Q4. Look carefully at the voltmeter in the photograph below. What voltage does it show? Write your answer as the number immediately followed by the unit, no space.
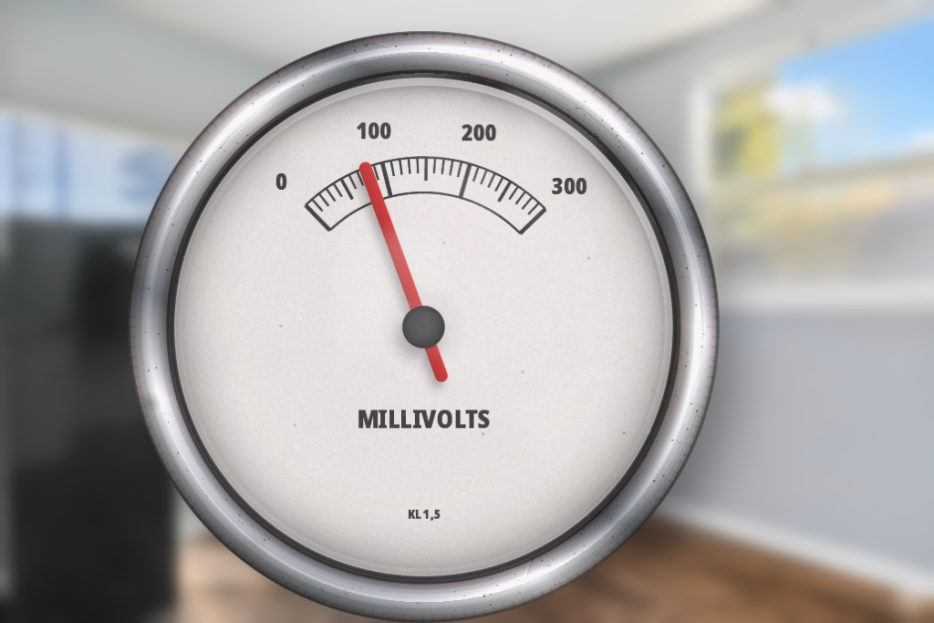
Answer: 80mV
